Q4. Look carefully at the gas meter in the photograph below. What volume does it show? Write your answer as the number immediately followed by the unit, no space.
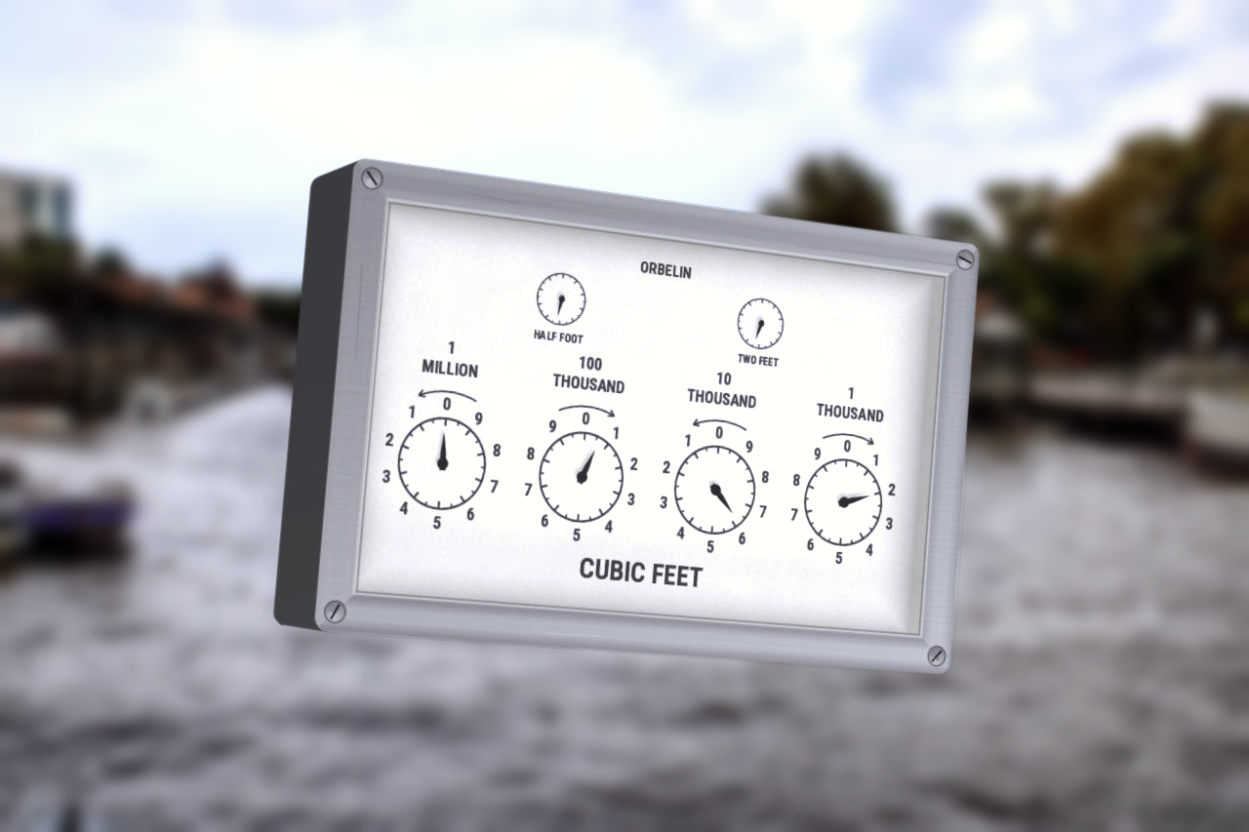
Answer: 6200ft³
